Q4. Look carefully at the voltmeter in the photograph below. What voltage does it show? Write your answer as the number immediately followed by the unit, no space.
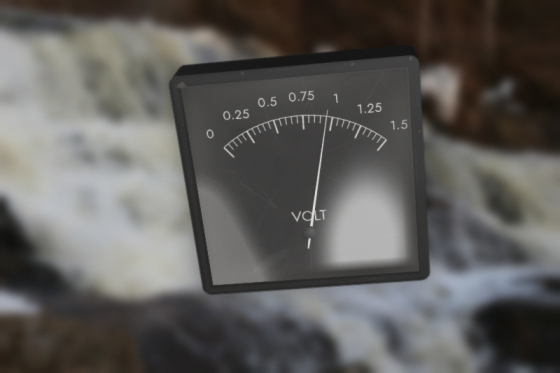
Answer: 0.95V
